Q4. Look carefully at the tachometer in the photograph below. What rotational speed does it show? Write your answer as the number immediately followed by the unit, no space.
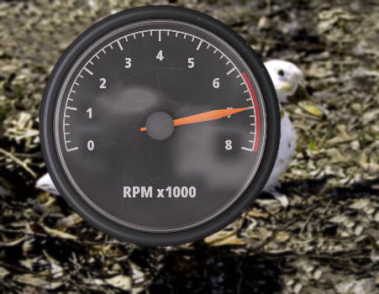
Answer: 7000rpm
